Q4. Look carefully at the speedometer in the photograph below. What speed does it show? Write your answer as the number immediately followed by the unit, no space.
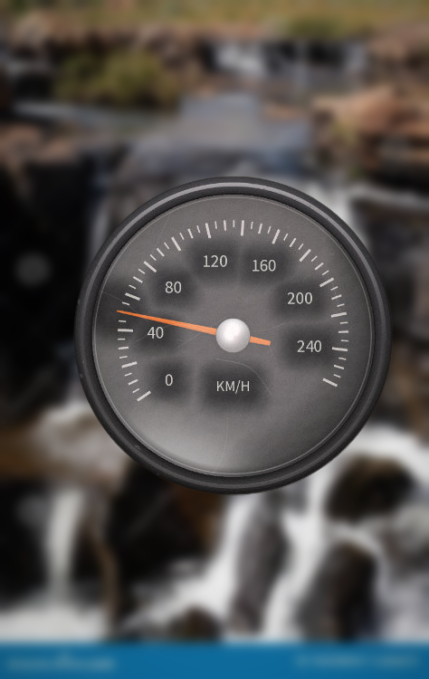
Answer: 50km/h
